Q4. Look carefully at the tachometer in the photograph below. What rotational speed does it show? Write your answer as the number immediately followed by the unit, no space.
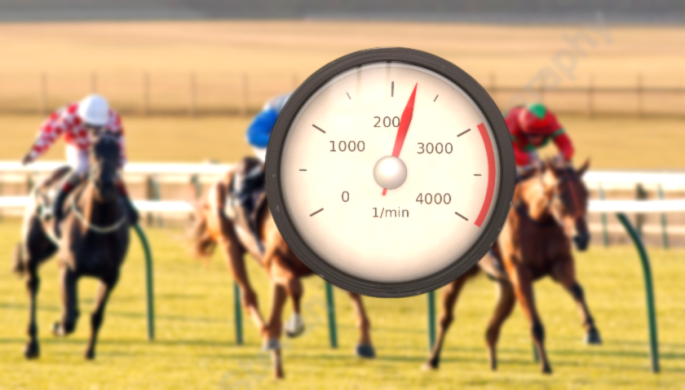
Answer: 2250rpm
